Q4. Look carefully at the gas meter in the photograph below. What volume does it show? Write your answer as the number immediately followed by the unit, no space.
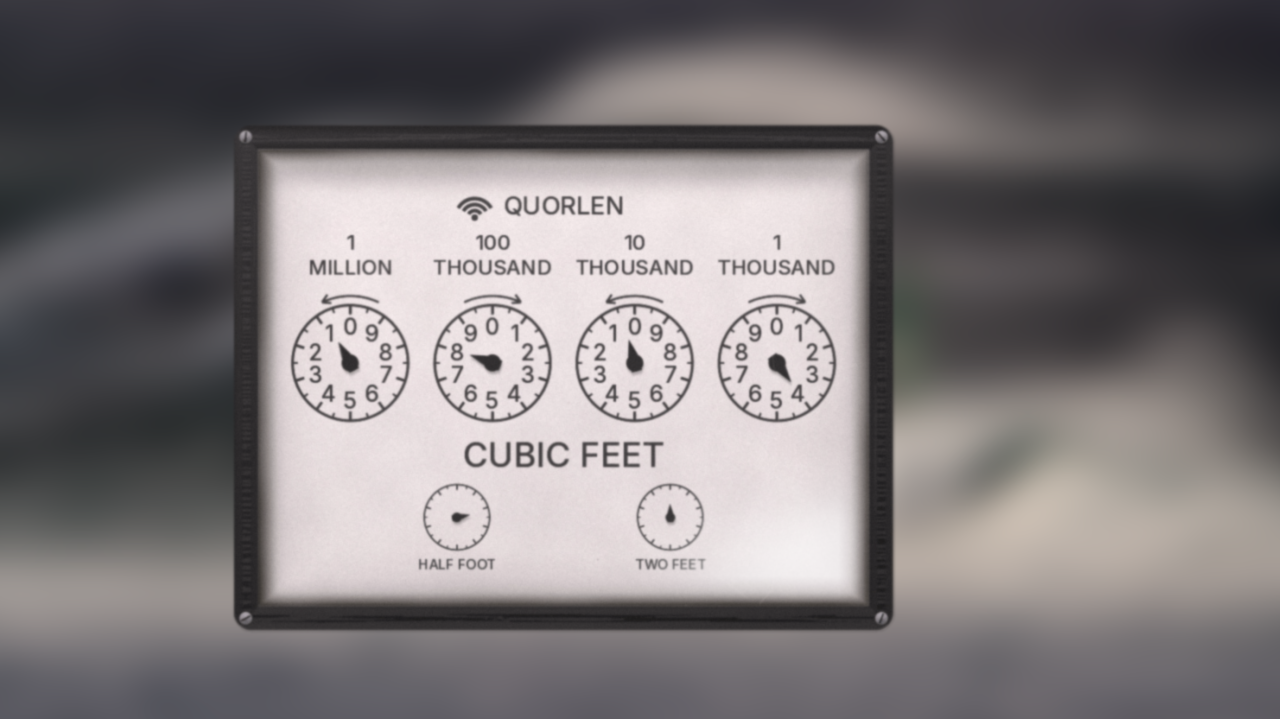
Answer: 80400ft³
